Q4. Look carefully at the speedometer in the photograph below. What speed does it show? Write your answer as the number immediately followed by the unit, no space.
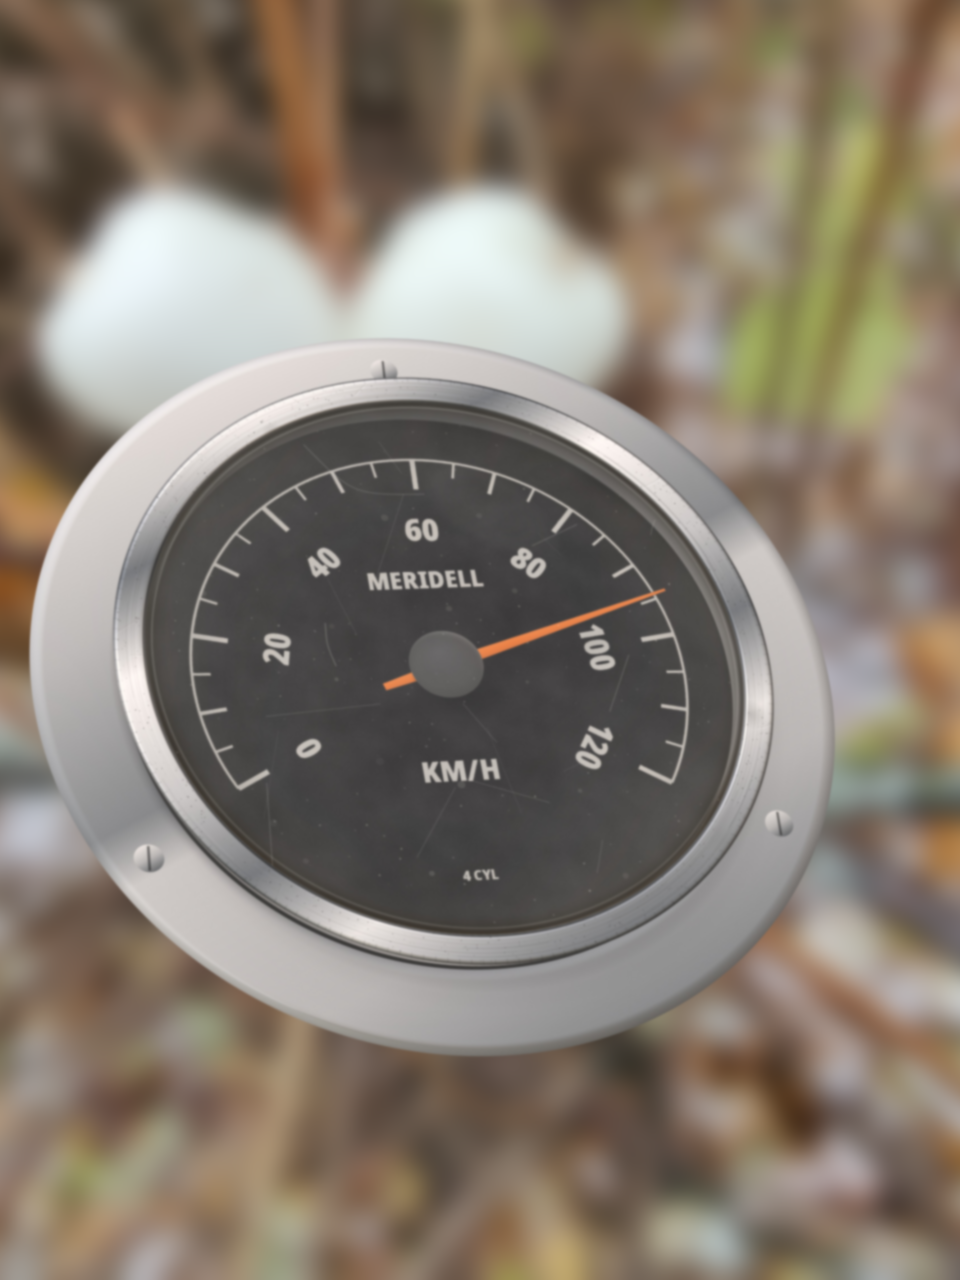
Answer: 95km/h
